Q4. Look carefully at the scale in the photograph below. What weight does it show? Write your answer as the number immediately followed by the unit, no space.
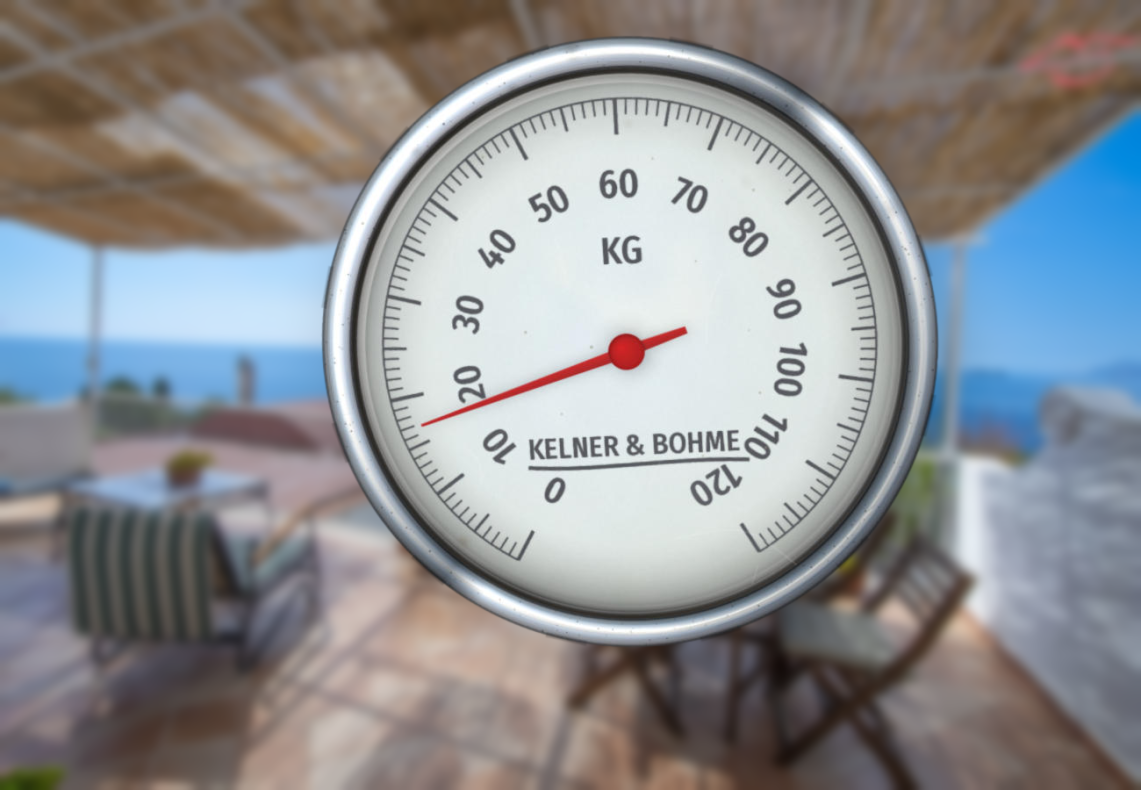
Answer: 17kg
